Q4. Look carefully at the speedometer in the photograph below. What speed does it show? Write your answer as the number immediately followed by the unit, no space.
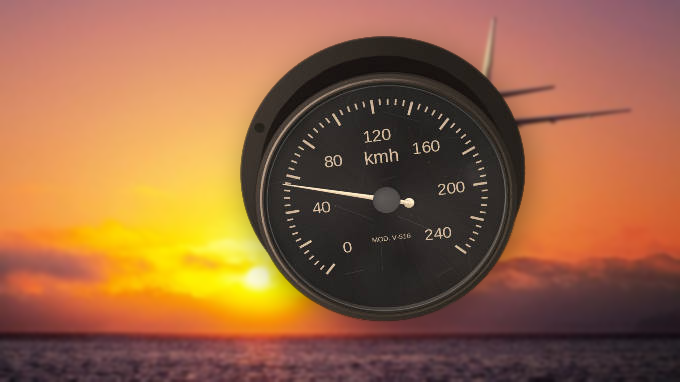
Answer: 56km/h
